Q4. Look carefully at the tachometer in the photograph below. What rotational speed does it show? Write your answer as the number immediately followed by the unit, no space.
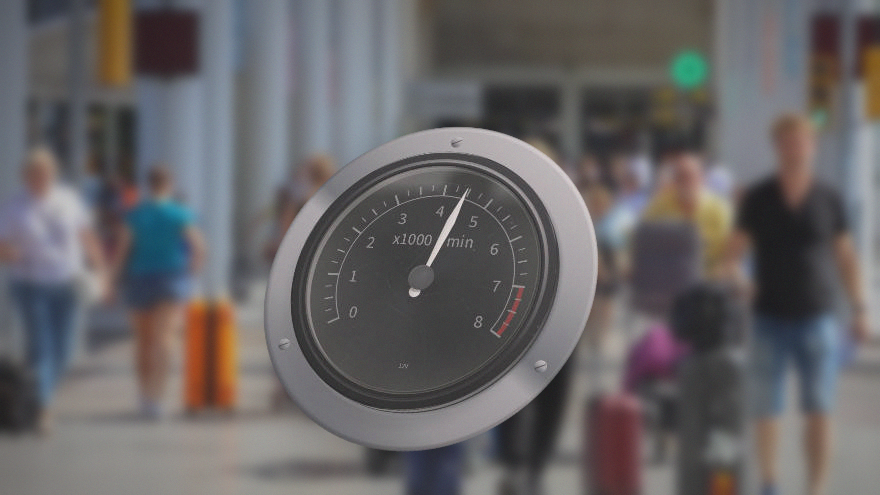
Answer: 4500rpm
